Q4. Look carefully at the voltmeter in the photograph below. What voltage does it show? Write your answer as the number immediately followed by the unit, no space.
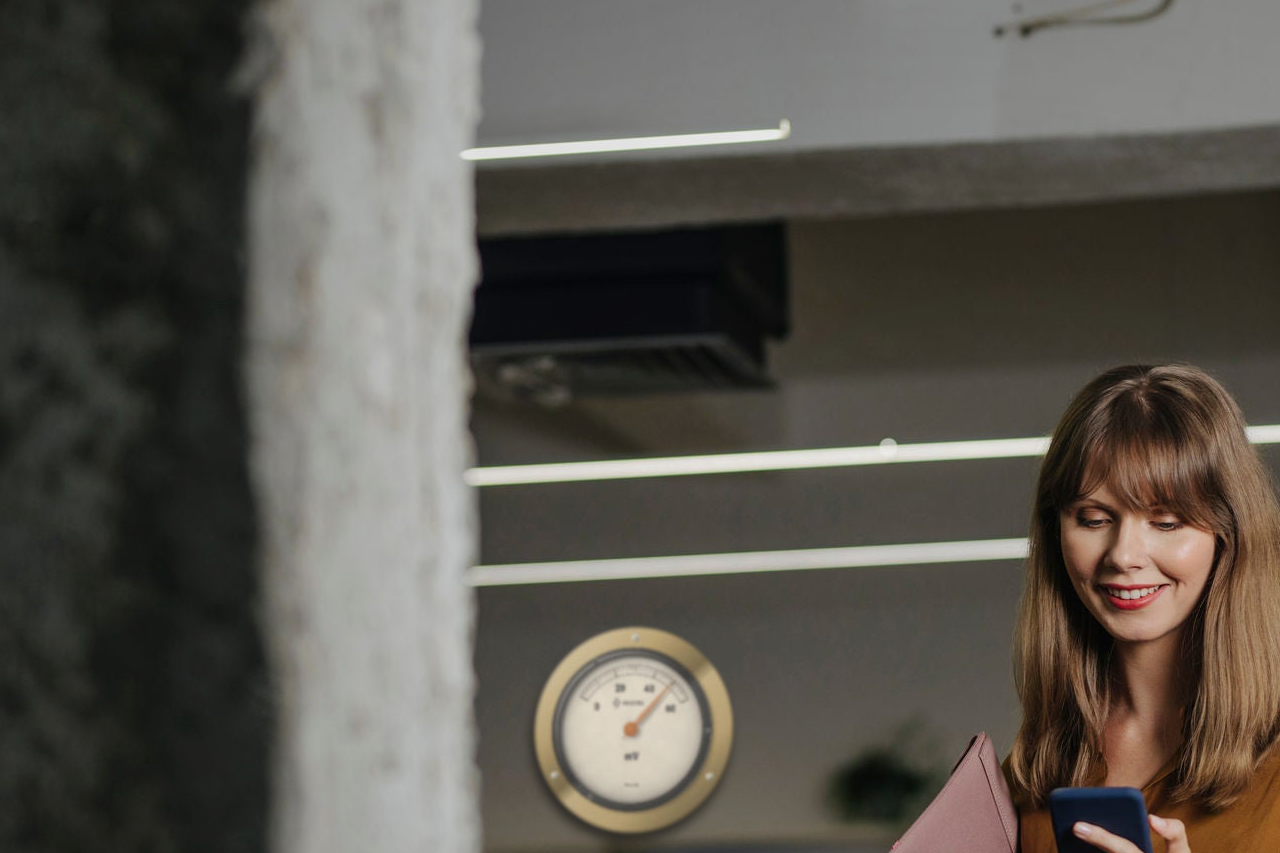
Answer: 50mV
